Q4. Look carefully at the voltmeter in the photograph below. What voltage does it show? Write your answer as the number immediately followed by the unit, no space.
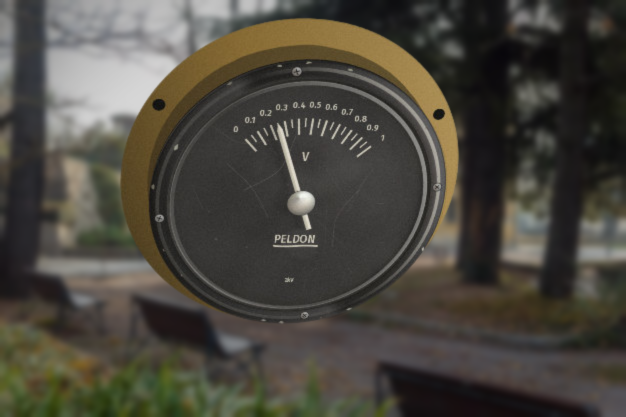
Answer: 0.25V
